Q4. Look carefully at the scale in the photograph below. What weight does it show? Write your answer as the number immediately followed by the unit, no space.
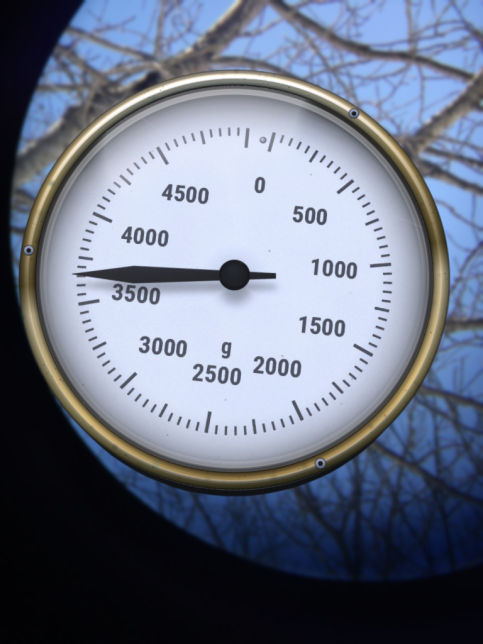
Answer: 3650g
